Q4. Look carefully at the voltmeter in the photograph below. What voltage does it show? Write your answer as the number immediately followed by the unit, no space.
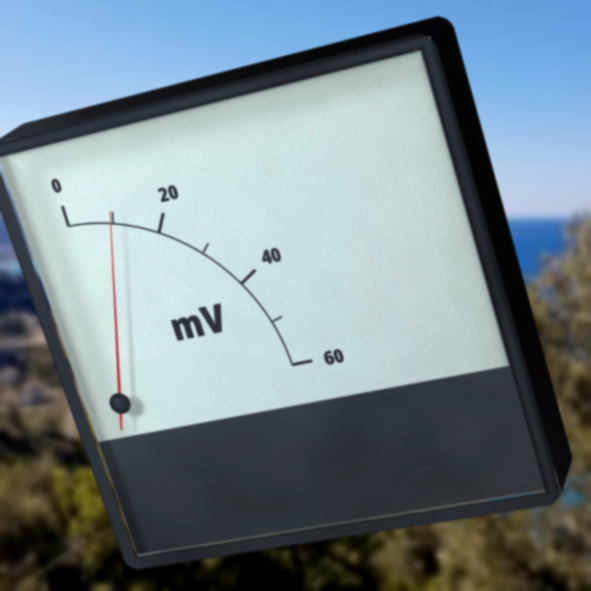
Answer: 10mV
